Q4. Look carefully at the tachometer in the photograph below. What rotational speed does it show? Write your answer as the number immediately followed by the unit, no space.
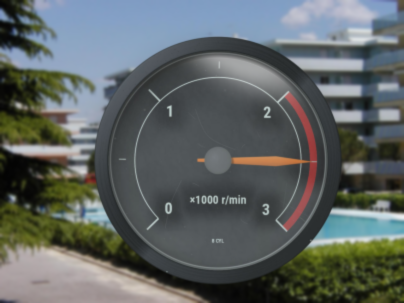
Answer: 2500rpm
